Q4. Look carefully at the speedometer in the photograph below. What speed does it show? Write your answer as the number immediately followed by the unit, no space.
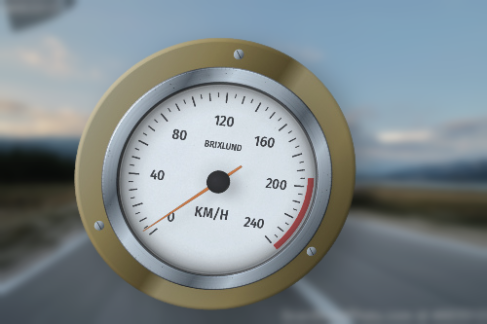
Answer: 5km/h
